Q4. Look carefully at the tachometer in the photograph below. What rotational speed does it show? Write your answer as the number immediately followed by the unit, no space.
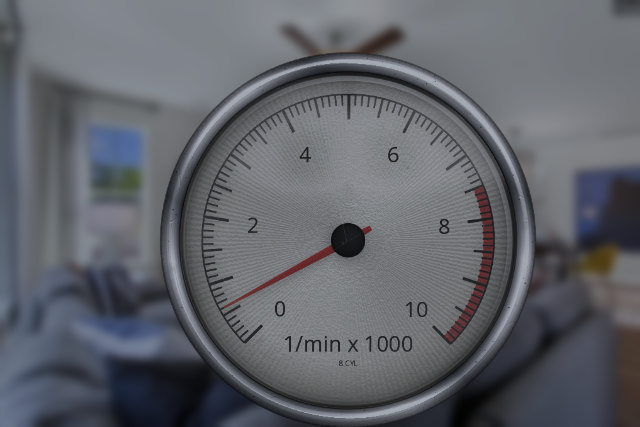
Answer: 600rpm
